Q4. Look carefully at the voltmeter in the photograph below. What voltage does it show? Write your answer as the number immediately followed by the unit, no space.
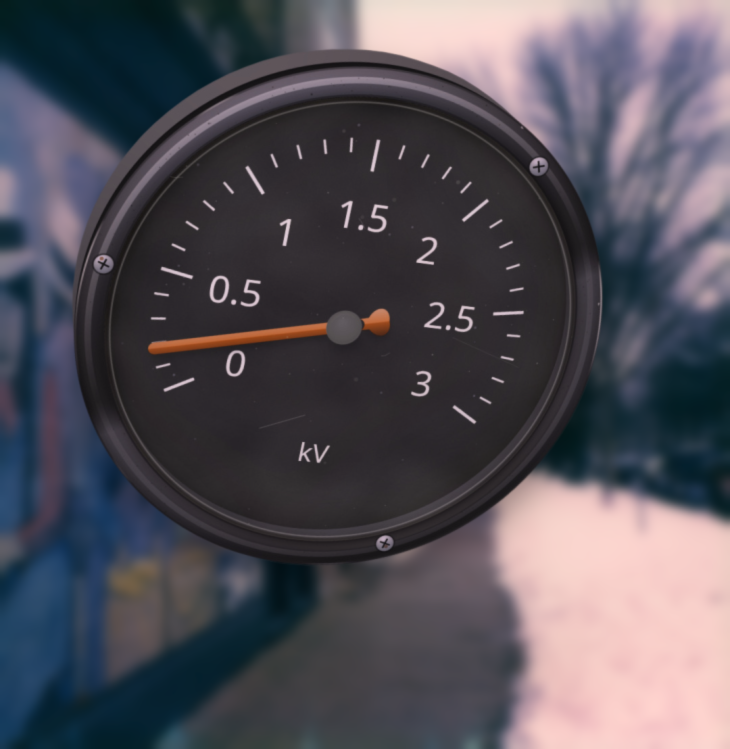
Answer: 0.2kV
